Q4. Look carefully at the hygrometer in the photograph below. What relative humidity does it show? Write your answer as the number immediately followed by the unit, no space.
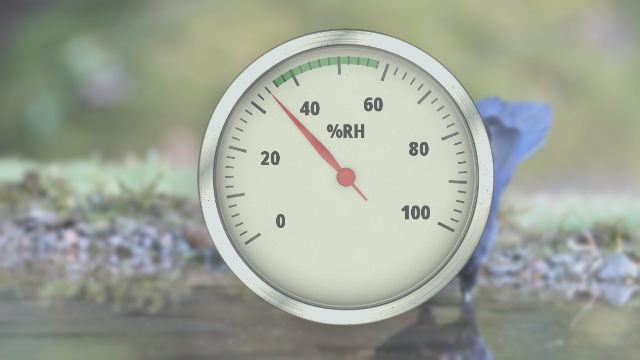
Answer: 34%
